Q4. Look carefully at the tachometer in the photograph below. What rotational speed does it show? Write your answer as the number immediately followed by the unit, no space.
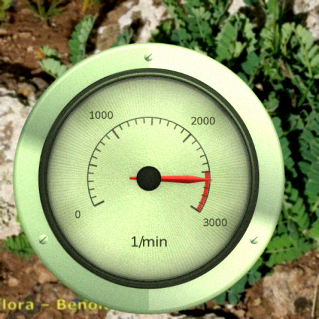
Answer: 2600rpm
